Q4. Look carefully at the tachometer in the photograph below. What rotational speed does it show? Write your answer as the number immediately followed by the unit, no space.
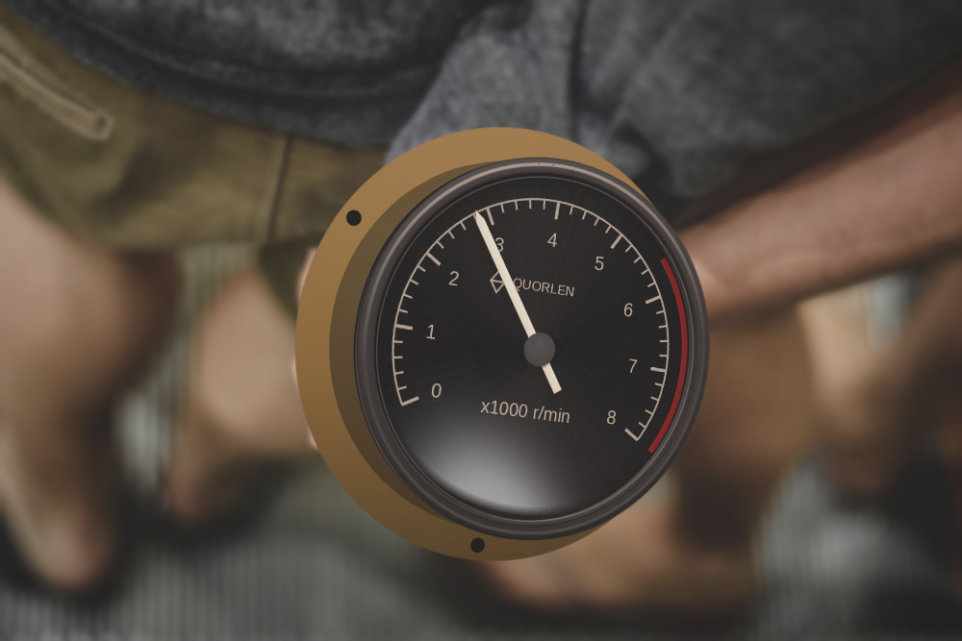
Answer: 2800rpm
